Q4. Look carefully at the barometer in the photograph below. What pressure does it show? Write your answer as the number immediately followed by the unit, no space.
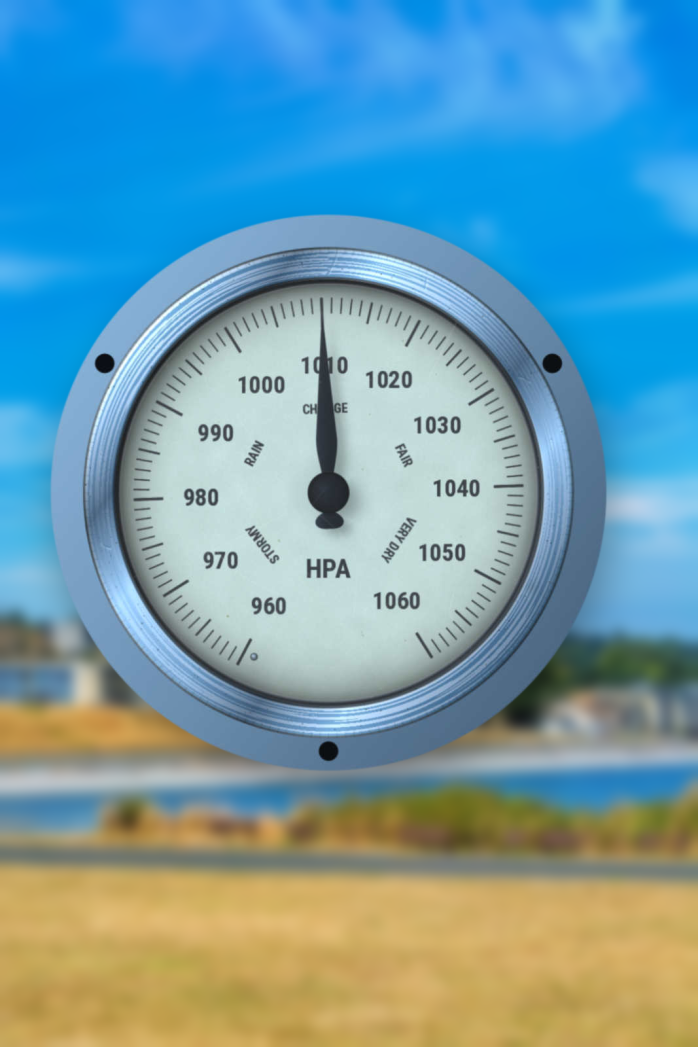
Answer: 1010hPa
